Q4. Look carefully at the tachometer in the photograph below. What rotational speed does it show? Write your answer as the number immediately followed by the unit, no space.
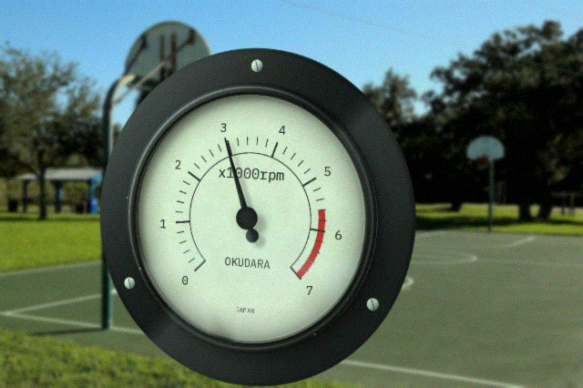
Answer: 3000rpm
